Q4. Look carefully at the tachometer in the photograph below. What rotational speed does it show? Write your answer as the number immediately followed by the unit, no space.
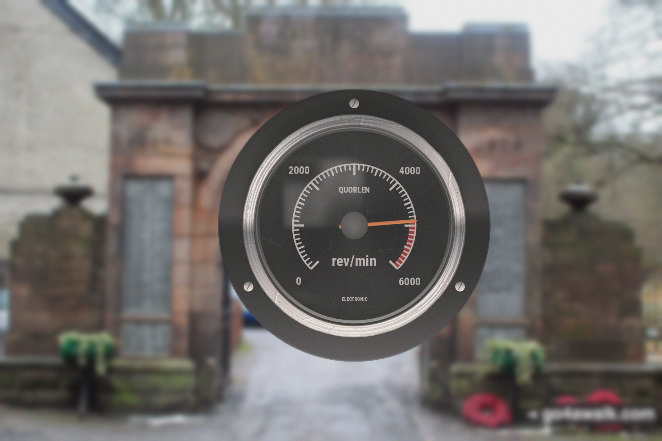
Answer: 4900rpm
